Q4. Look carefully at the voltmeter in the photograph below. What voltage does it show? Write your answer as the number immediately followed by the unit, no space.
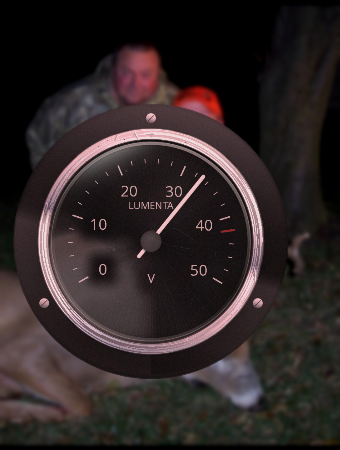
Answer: 33V
